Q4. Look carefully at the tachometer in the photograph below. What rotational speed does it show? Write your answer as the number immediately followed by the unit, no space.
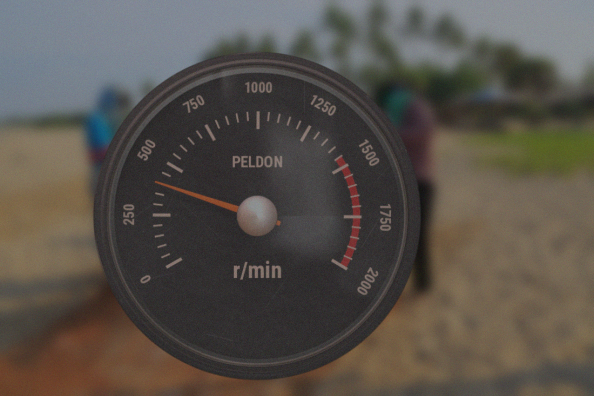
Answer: 400rpm
